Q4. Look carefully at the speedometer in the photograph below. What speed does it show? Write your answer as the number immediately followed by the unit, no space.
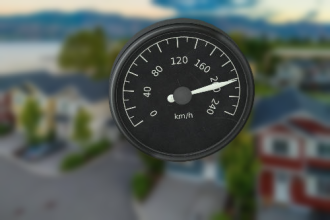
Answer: 200km/h
